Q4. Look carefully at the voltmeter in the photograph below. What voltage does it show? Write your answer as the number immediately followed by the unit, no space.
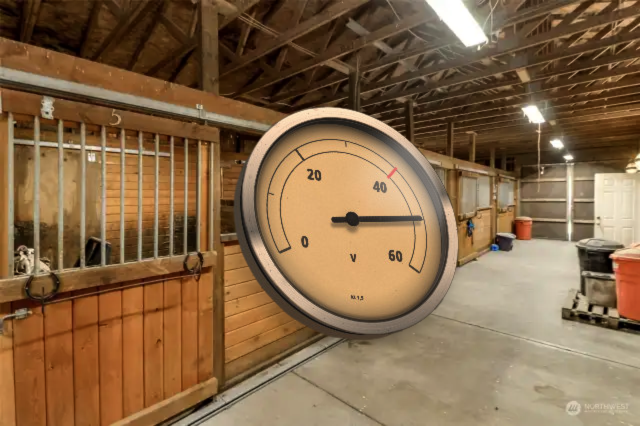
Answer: 50V
